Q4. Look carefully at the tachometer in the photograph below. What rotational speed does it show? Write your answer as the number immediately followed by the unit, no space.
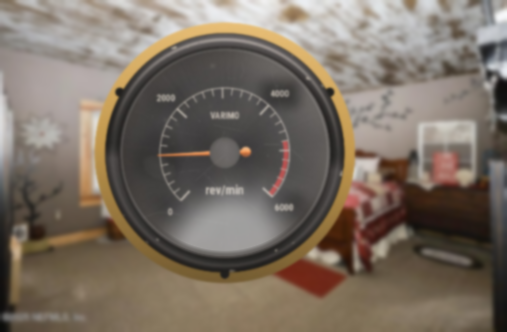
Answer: 1000rpm
